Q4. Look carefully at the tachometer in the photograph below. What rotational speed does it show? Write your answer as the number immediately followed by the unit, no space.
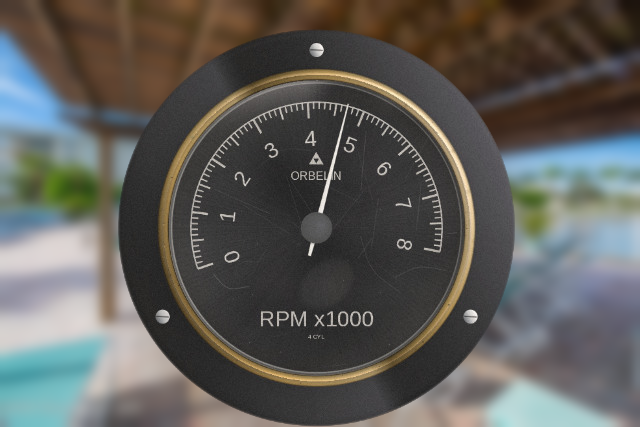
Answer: 4700rpm
